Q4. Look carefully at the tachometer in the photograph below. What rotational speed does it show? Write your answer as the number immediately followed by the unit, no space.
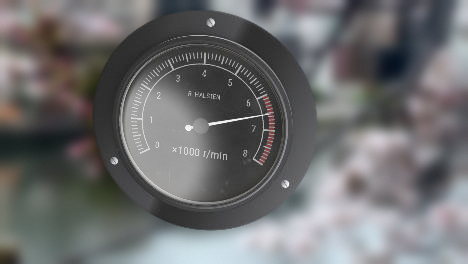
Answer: 6500rpm
